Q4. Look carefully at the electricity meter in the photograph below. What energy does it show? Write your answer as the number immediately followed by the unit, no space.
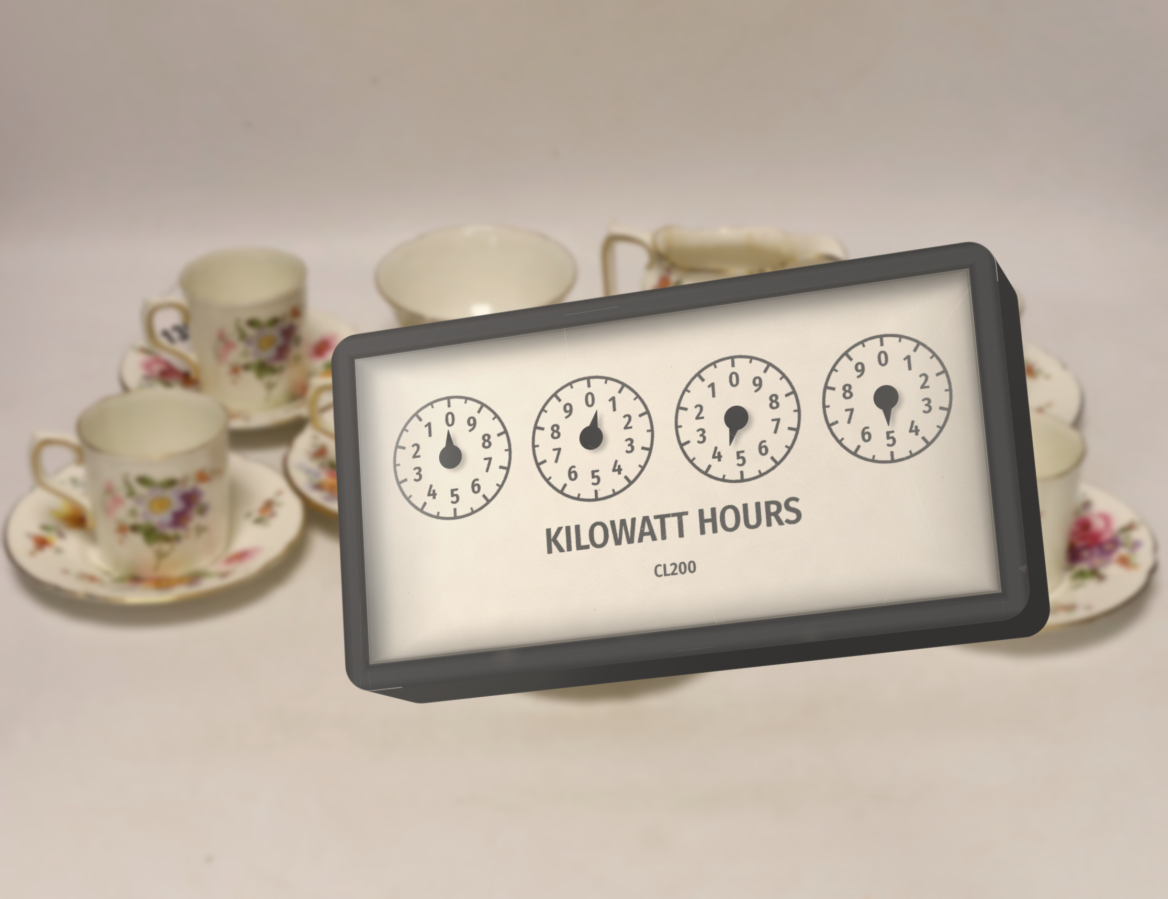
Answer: 45kWh
